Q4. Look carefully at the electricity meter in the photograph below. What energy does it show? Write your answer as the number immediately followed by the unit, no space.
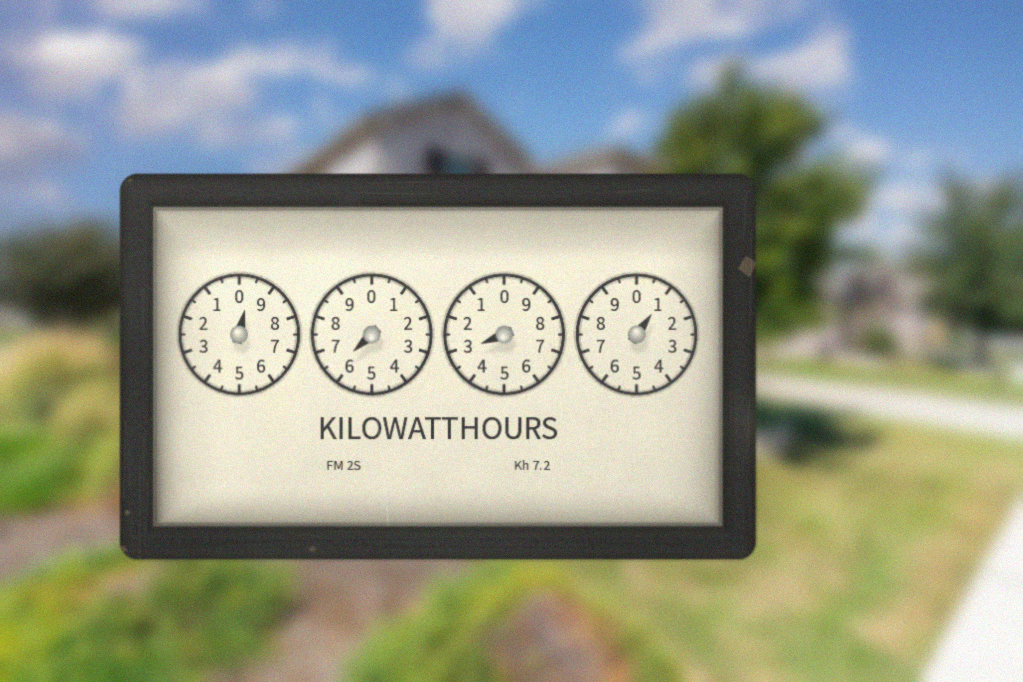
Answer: 9631kWh
